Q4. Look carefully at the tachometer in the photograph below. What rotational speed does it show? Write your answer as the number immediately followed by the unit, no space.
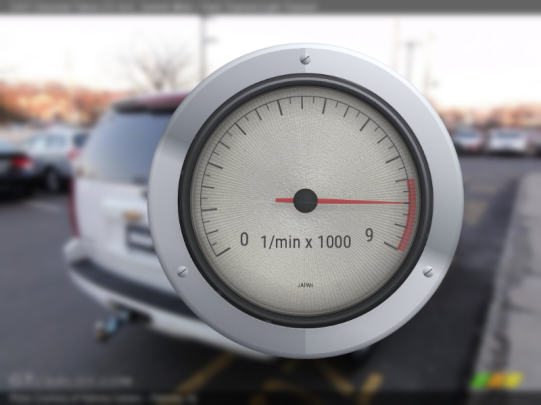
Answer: 8000rpm
